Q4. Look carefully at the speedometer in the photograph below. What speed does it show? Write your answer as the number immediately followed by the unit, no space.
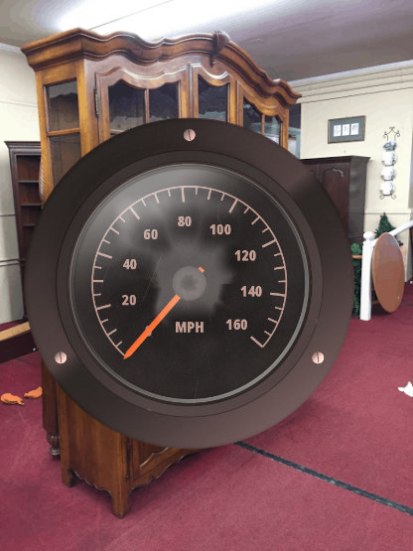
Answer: 0mph
